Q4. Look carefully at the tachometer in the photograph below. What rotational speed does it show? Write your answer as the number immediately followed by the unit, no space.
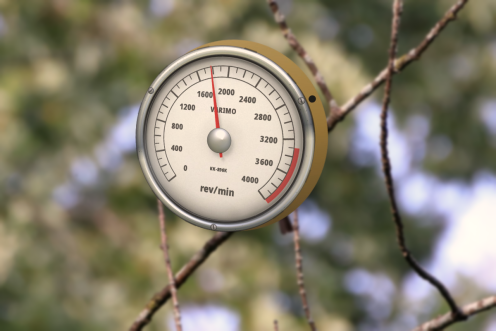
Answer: 1800rpm
